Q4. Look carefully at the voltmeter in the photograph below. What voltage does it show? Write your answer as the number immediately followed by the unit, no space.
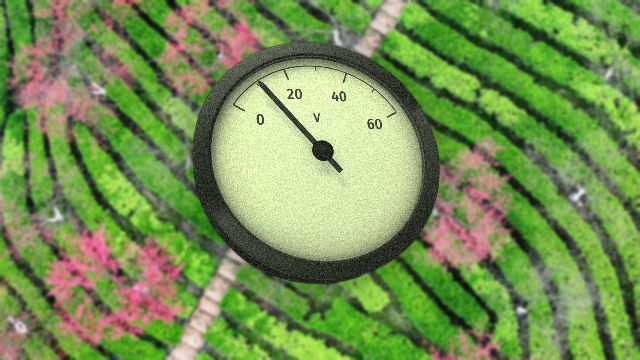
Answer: 10V
